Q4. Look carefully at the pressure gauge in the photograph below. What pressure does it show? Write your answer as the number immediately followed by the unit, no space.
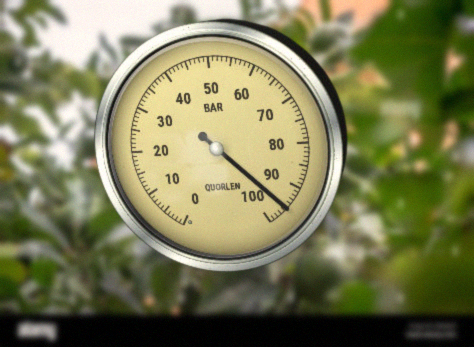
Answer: 95bar
